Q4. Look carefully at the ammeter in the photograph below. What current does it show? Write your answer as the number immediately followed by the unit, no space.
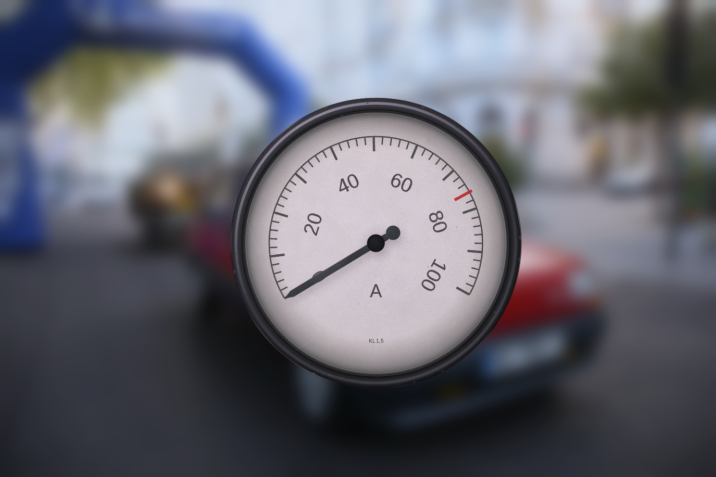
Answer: 0A
